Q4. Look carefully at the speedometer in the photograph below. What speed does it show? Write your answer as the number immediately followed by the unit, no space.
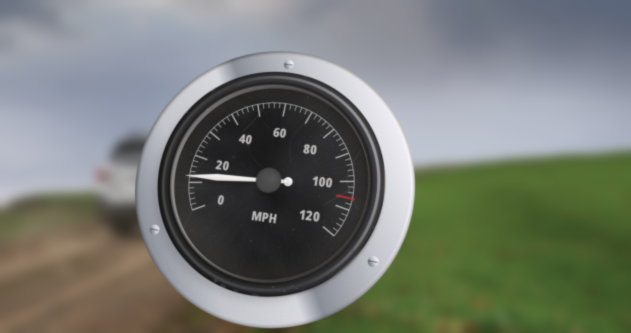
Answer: 12mph
